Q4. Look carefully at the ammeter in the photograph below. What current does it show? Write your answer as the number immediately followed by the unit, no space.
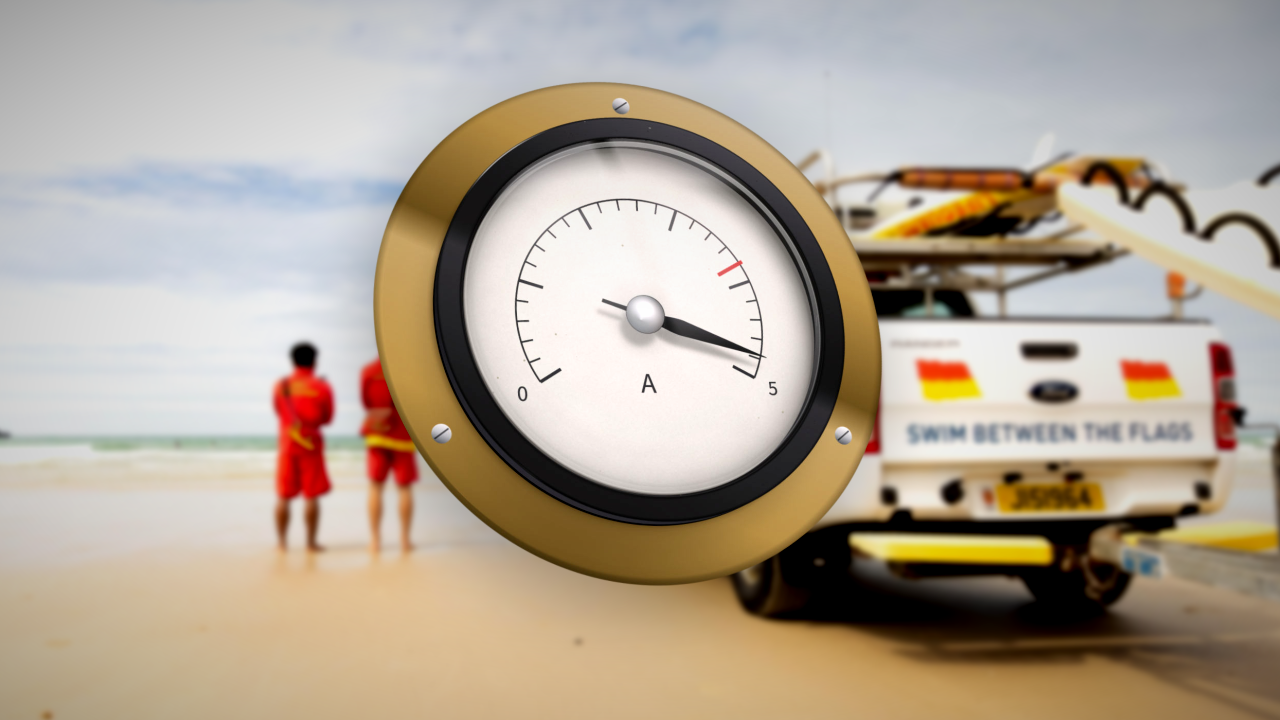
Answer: 4.8A
